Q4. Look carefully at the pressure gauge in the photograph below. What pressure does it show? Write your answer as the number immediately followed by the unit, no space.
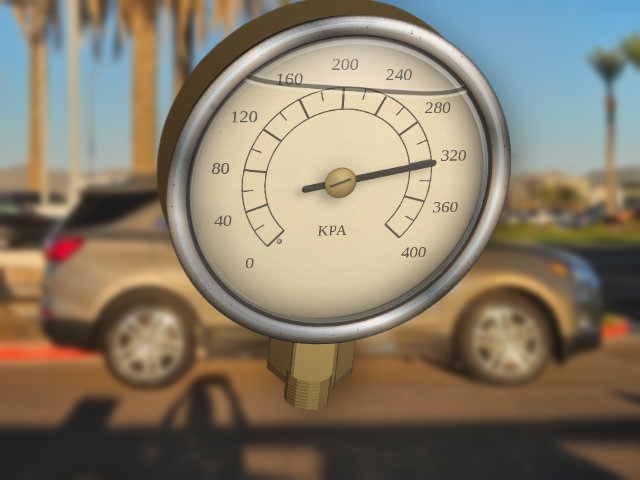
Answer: 320kPa
